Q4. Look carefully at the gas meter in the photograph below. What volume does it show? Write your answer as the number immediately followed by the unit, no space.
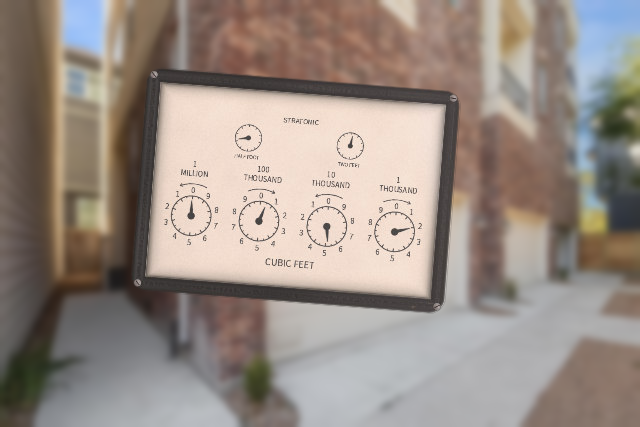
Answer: 5200ft³
